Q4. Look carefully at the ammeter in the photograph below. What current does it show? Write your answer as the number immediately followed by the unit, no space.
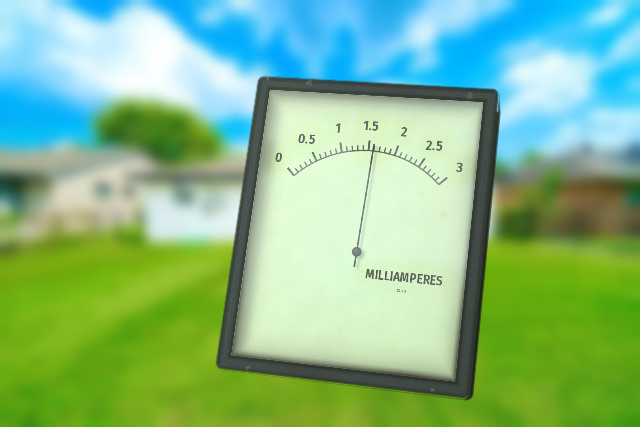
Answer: 1.6mA
